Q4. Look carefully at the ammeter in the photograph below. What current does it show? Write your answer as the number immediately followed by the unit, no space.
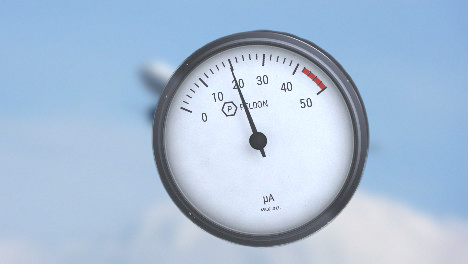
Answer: 20µA
